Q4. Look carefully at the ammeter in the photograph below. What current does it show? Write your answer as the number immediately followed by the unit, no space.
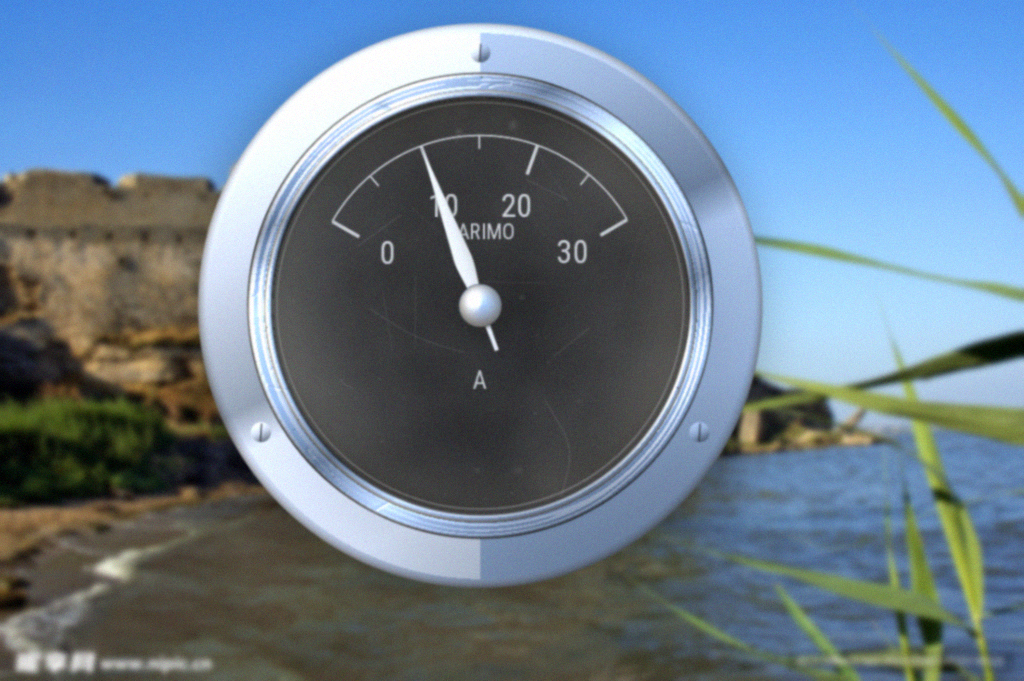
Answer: 10A
